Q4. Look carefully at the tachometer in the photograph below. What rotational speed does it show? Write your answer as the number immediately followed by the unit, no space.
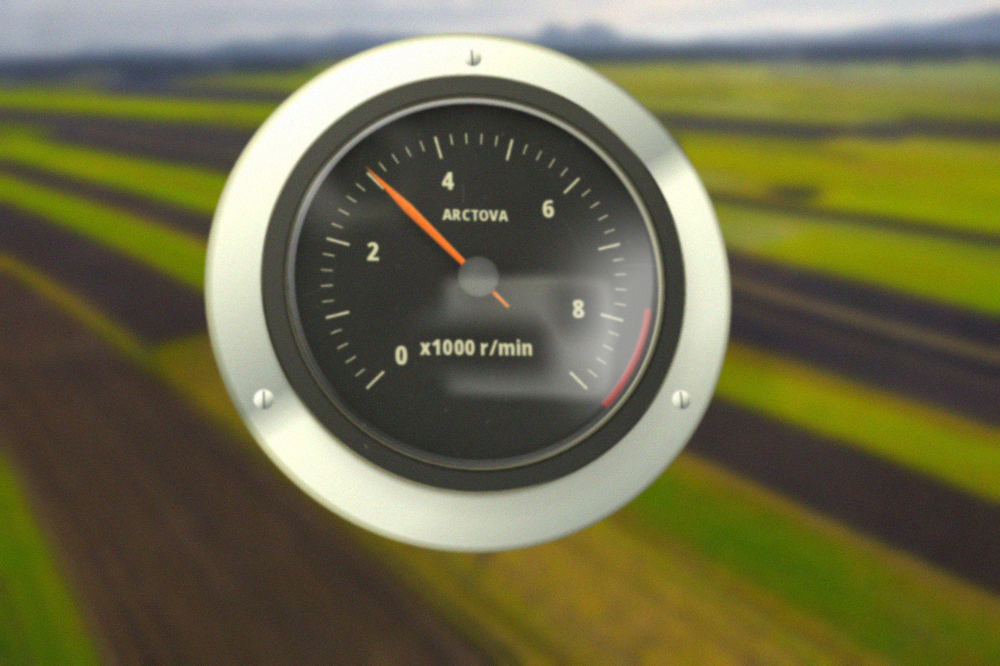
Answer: 3000rpm
